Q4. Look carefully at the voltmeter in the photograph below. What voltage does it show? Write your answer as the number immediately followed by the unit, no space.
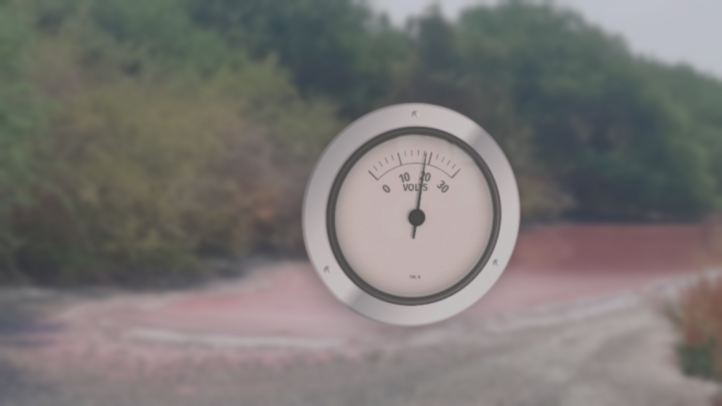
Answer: 18V
